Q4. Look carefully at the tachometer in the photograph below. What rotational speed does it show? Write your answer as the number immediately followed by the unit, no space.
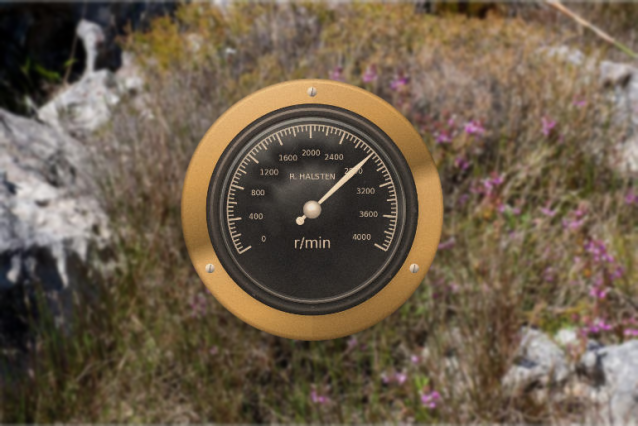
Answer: 2800rpm
